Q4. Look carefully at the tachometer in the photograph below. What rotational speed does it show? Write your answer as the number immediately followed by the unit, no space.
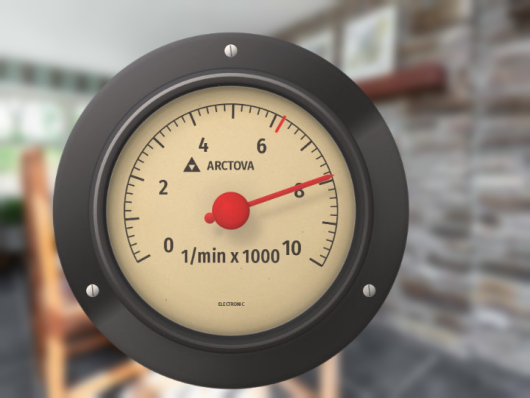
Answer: 7900rpm
